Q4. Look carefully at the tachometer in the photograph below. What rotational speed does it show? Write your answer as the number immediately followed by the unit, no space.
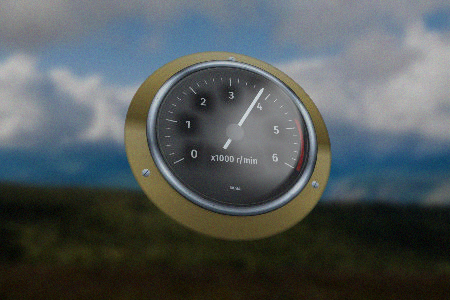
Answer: 3800rpm
